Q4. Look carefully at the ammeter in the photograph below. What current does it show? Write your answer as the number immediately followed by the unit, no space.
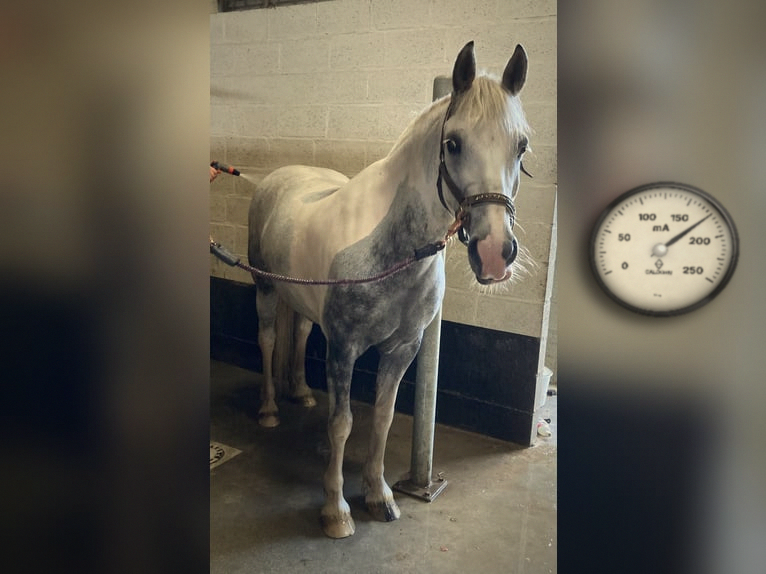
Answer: 175mA
